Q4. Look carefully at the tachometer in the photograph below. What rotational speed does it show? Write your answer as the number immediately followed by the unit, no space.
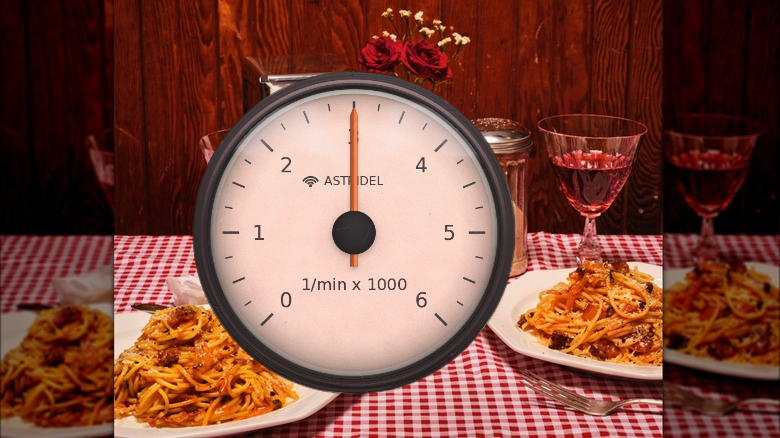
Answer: 3000rpm
